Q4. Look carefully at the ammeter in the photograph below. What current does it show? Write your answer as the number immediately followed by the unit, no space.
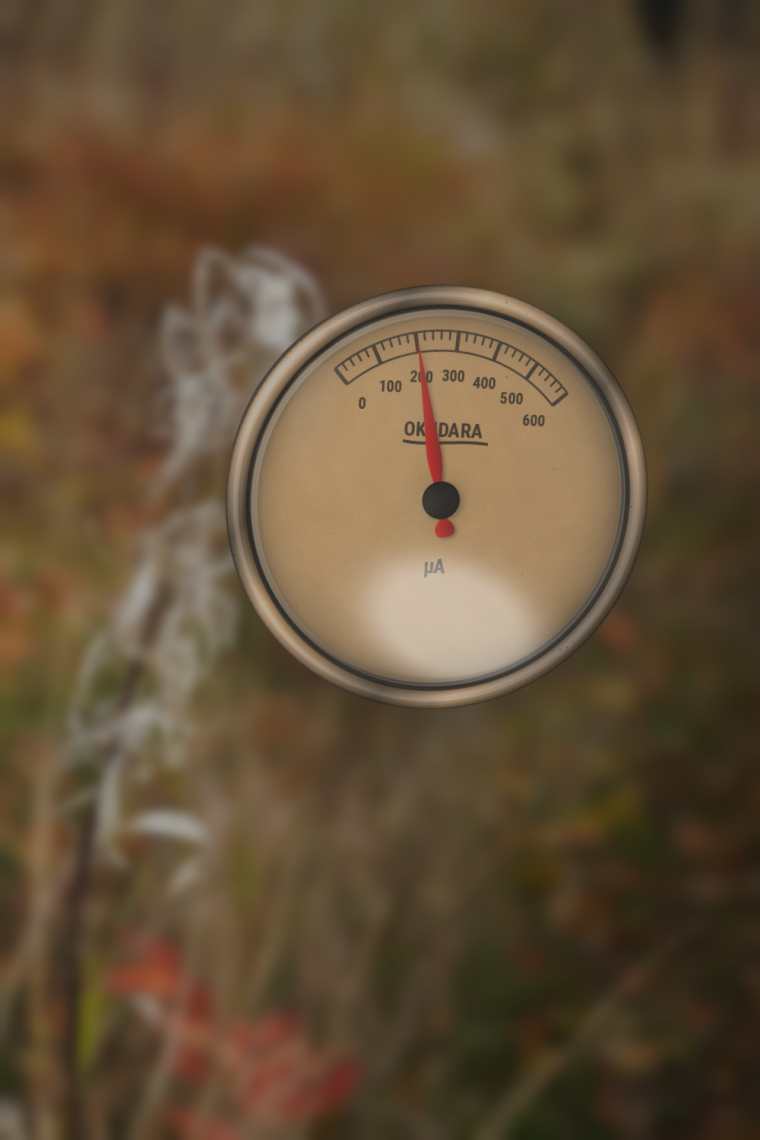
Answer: 200µA
